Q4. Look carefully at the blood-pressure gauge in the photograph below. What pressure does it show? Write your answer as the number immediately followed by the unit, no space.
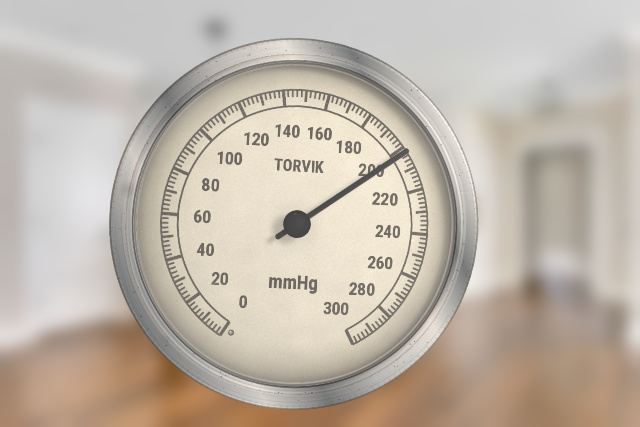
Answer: 202mmHg
